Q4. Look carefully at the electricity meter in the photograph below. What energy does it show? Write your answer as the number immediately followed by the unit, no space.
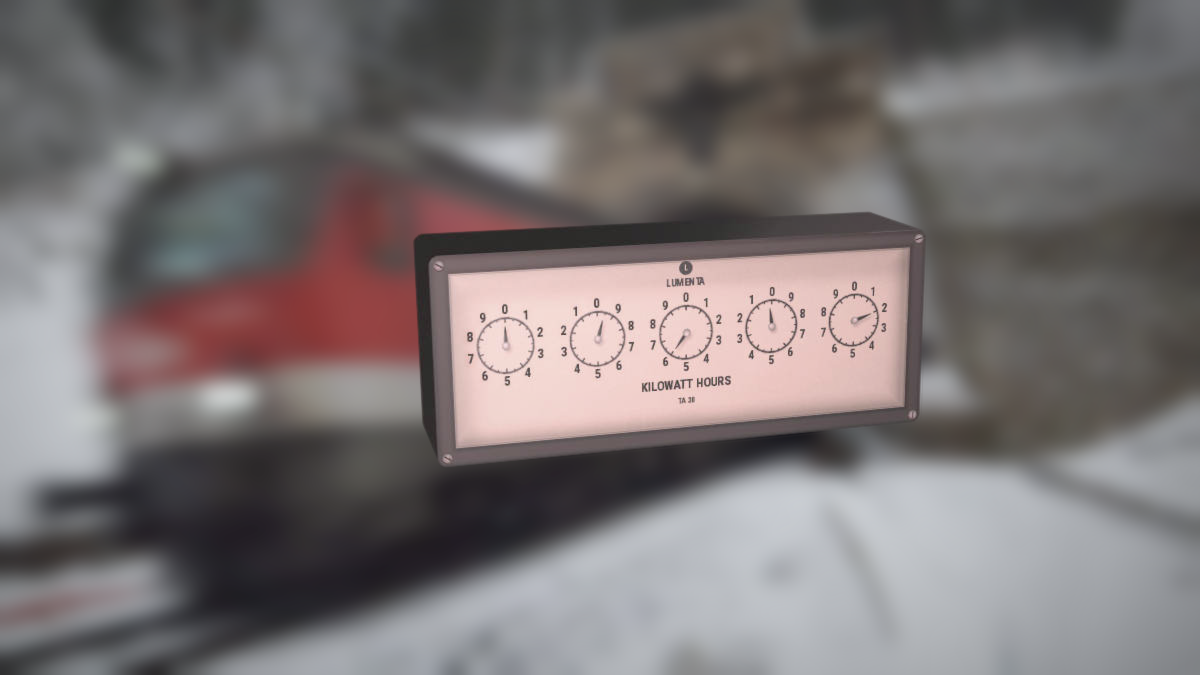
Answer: 99602kWh
